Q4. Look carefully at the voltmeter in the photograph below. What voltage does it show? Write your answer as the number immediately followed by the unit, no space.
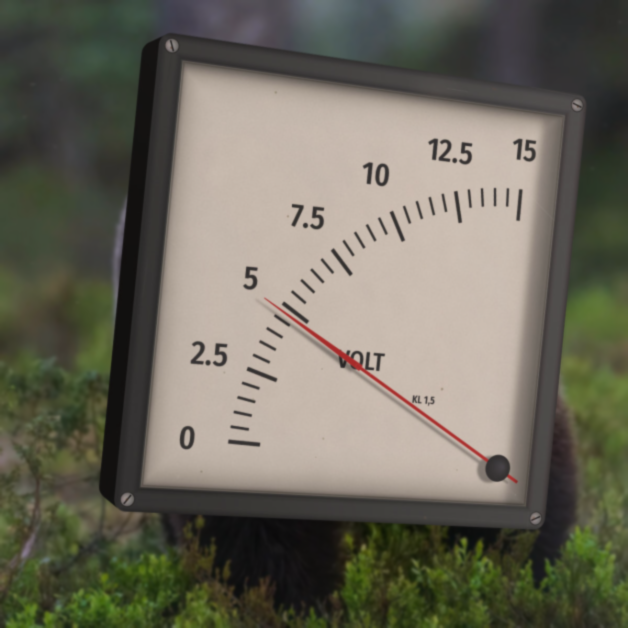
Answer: 4.75V
